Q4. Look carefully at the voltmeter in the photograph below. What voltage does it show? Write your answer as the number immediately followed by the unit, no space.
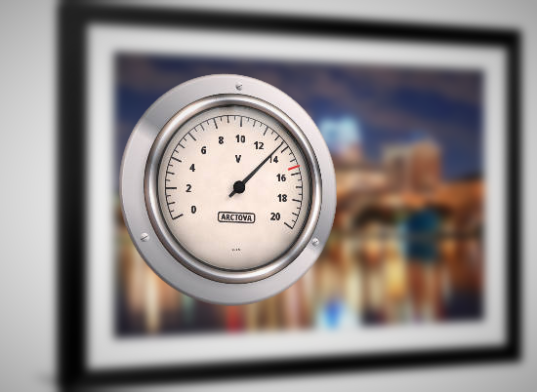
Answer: 13.5V
